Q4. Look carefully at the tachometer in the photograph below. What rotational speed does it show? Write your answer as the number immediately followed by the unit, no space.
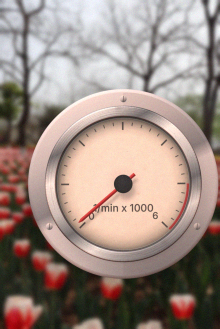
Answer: 100rpm
